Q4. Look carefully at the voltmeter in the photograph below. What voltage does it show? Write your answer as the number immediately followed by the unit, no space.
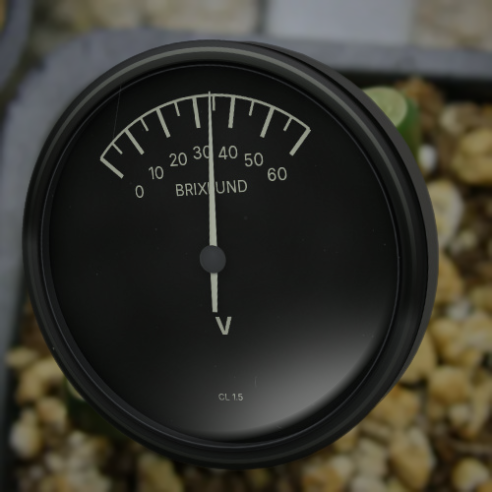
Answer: 35V
